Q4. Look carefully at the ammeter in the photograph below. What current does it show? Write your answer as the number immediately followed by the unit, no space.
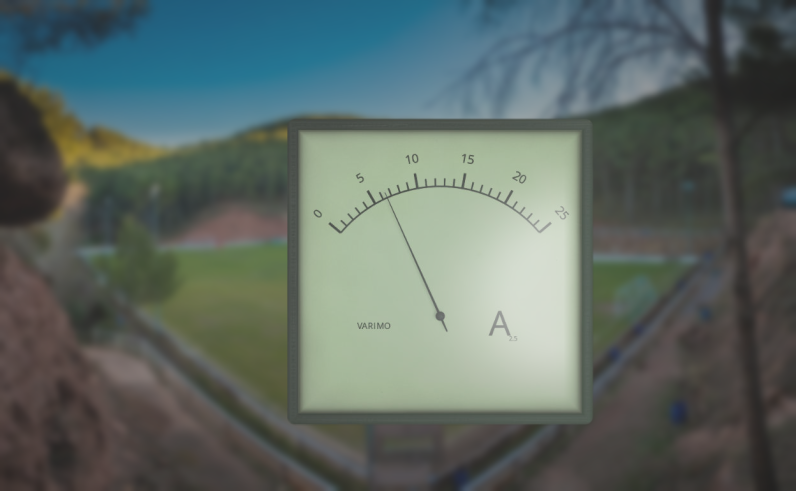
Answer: 6.5A
